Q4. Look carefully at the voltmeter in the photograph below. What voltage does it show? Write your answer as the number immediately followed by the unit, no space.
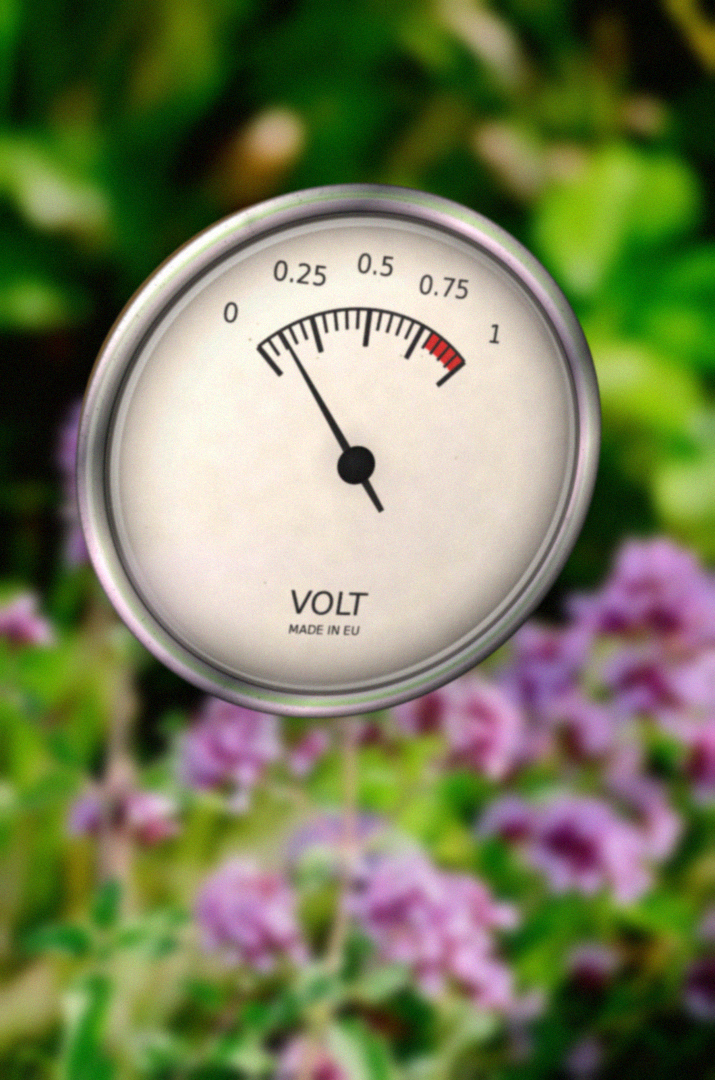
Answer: 0.1V
